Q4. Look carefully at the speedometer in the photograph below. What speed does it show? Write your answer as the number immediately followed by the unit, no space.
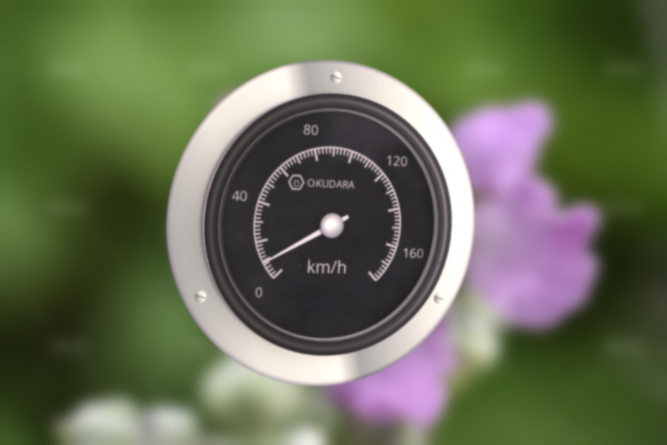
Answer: 10km/h
